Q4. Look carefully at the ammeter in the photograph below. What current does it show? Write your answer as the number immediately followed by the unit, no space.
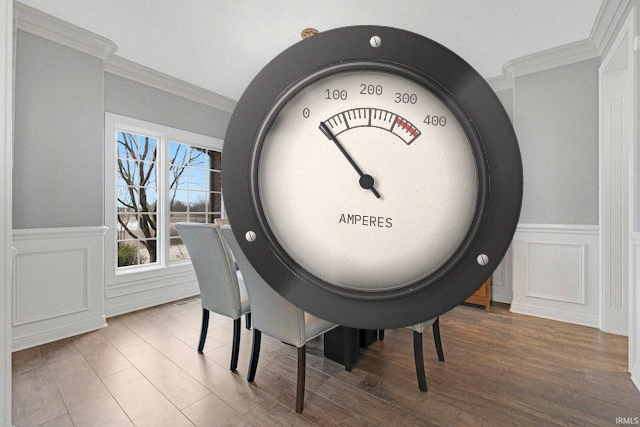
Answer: 20A
